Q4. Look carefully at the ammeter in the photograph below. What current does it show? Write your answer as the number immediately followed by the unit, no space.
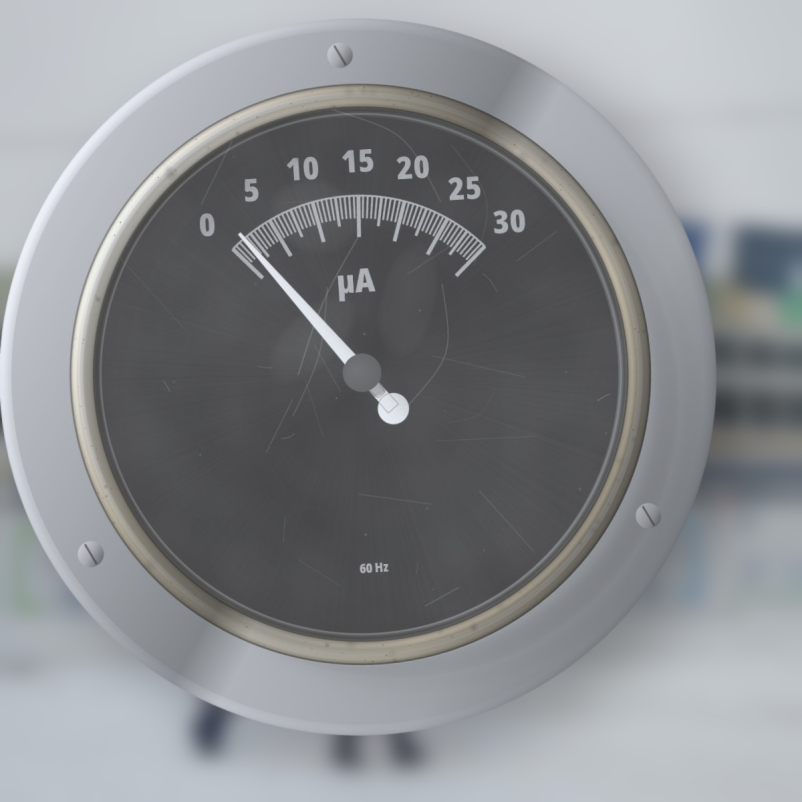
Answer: 1.5µA
